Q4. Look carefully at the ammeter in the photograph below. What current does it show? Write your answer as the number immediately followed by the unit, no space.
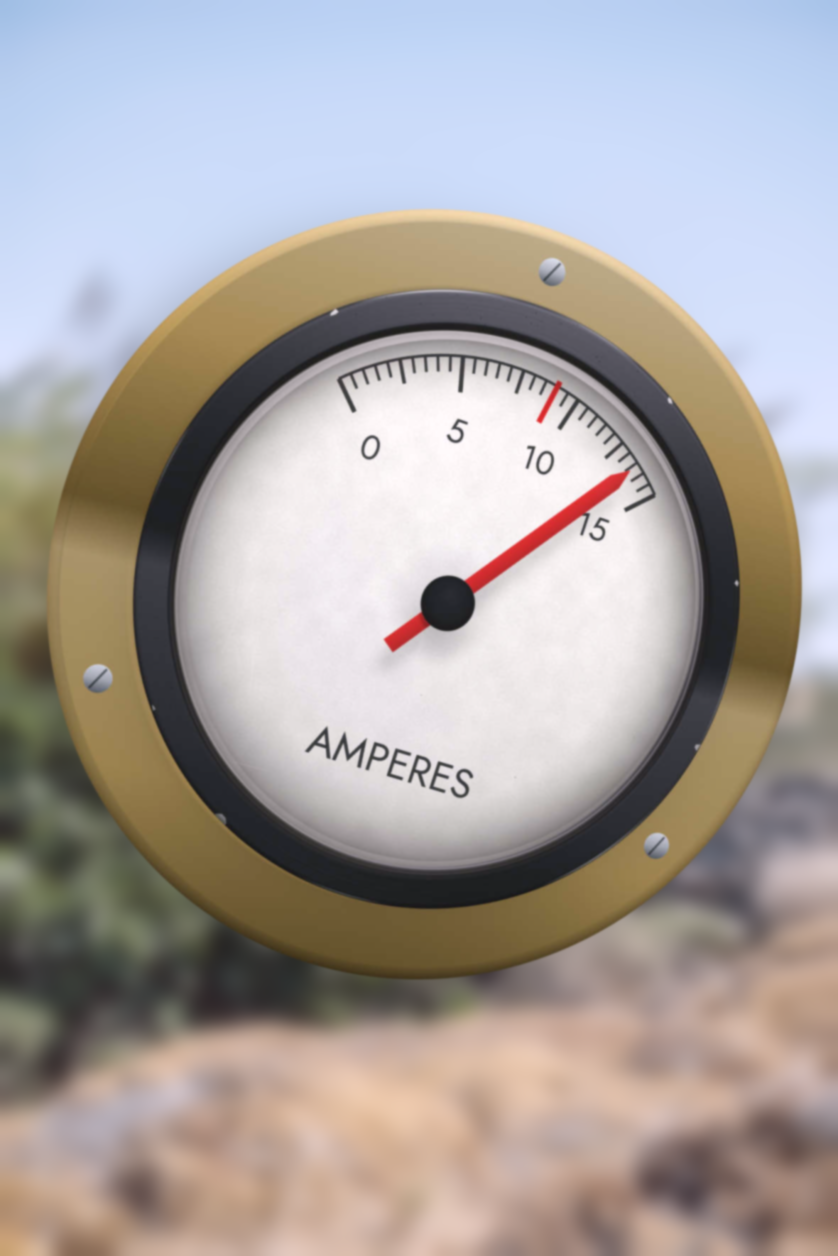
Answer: 13.5A
